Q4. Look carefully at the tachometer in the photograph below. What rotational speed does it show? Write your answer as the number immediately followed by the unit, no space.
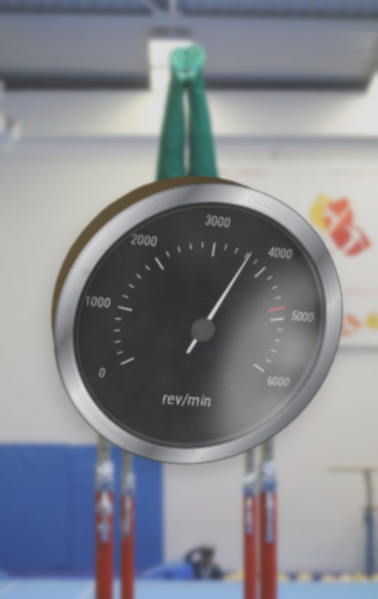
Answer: 3600rpm
